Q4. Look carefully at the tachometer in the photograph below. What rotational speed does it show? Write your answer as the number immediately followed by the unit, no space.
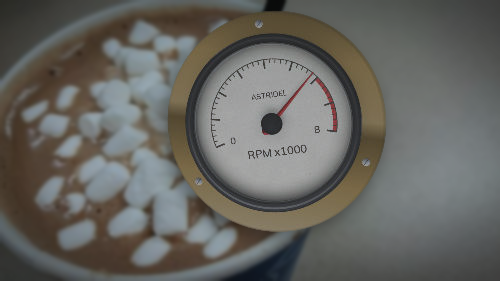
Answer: 5800rpm
